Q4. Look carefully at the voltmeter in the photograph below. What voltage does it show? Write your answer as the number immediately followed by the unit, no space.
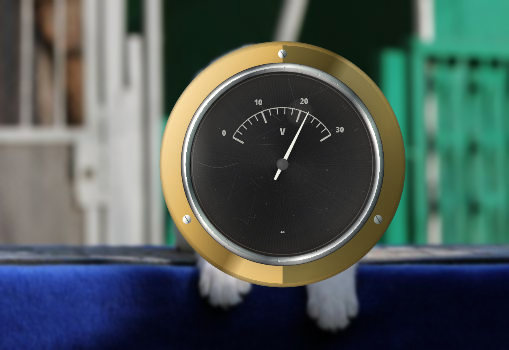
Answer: 22V
